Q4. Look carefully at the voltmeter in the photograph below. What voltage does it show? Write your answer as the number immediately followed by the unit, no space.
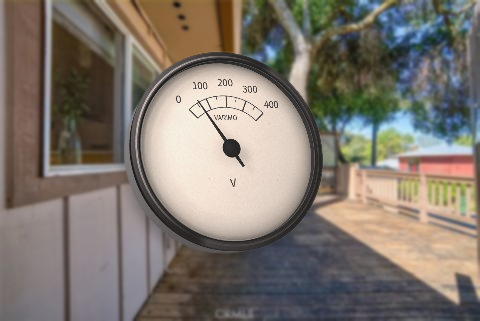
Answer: 50V
